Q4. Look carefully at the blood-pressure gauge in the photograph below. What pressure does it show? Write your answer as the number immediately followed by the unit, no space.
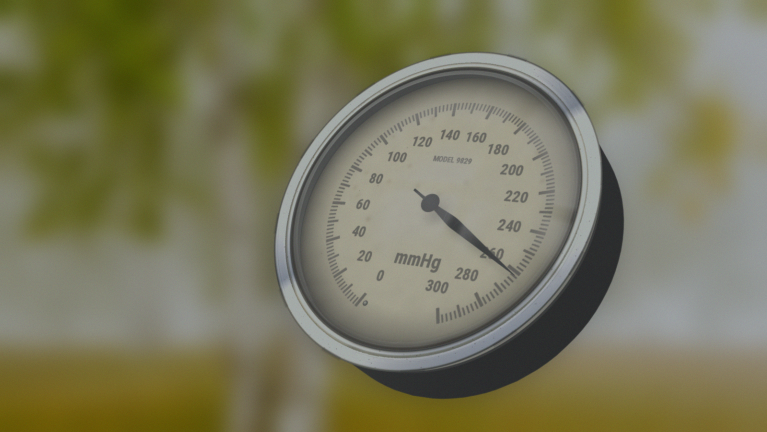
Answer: 262mmHg
